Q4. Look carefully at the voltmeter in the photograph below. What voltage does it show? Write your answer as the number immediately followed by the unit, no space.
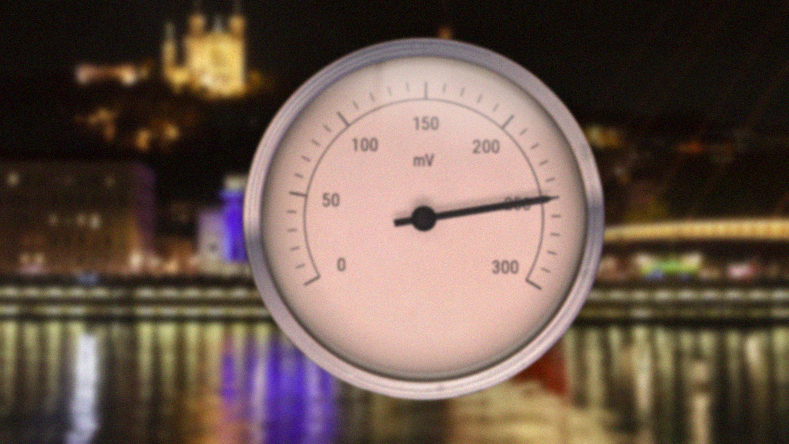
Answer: 250mV
